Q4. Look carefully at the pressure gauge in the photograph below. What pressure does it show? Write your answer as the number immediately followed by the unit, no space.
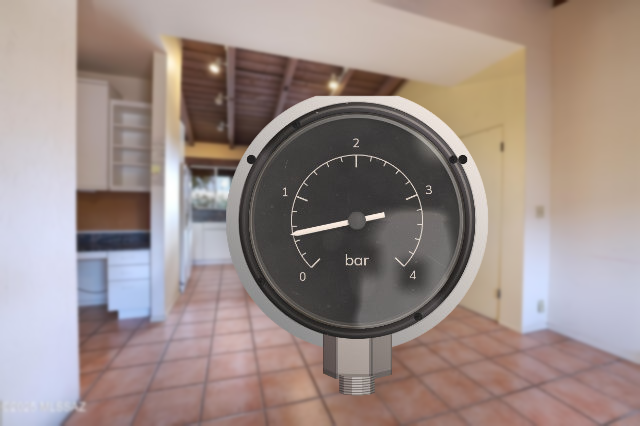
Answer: 0.5bar
